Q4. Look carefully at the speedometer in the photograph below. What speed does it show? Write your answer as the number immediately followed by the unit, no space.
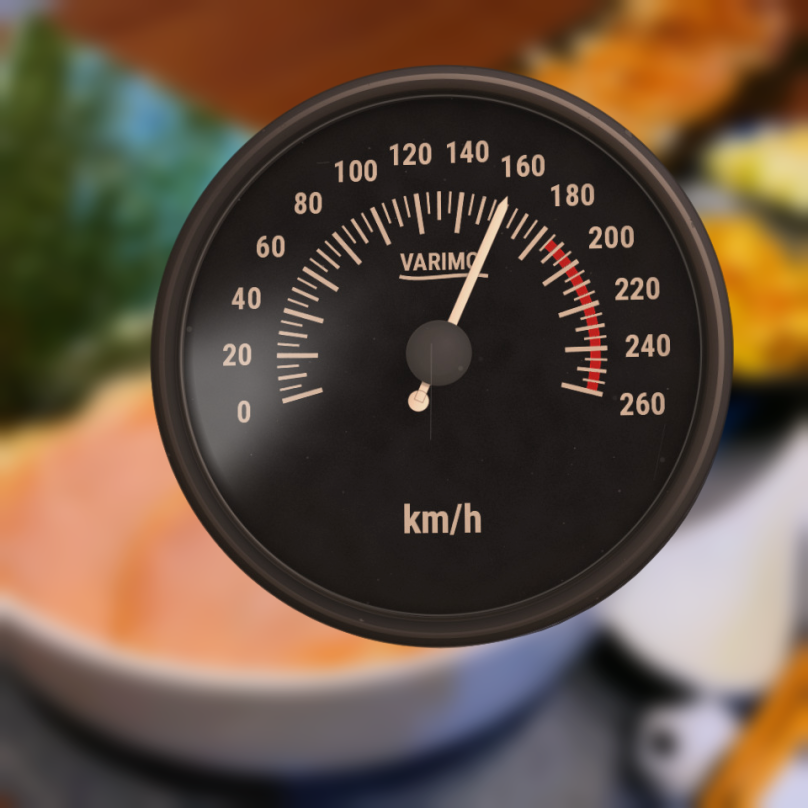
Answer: 160km/h
